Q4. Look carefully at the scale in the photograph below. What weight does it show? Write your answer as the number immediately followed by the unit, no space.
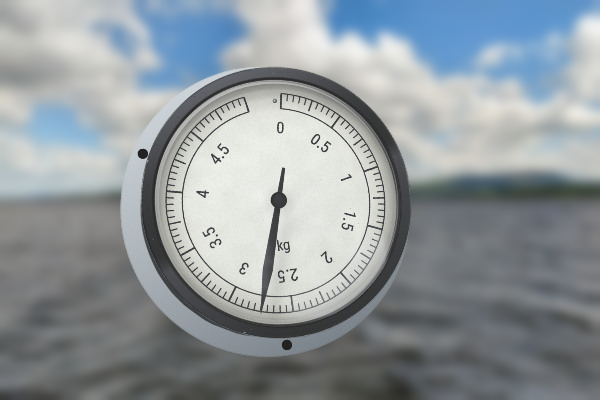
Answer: 2.75kg
